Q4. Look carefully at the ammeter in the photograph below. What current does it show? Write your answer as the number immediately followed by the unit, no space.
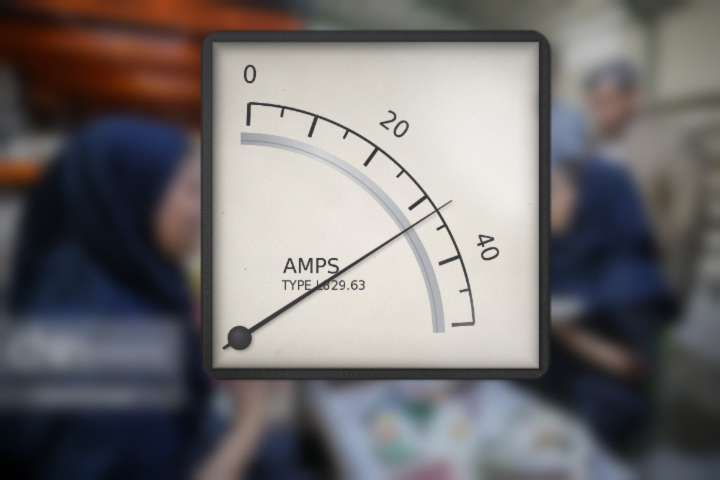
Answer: 32.5A
